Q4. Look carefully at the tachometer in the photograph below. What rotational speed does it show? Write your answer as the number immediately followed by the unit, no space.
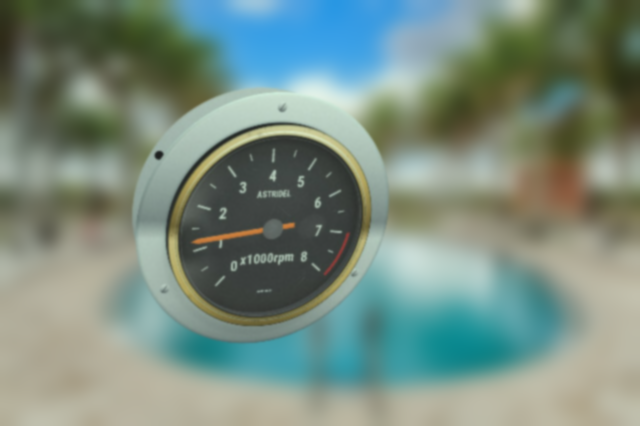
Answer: 1250rpm
